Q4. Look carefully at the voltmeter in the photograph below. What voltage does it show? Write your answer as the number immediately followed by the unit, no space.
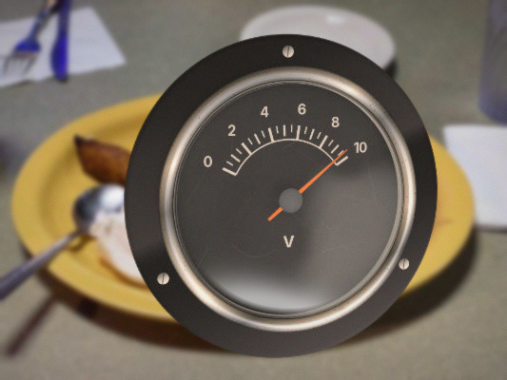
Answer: 9.5V
